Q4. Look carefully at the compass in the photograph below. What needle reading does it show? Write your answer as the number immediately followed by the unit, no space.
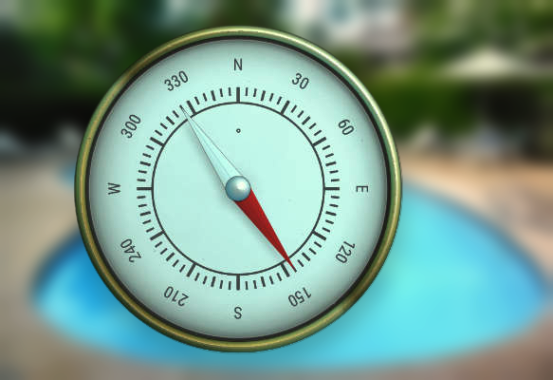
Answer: 145°
